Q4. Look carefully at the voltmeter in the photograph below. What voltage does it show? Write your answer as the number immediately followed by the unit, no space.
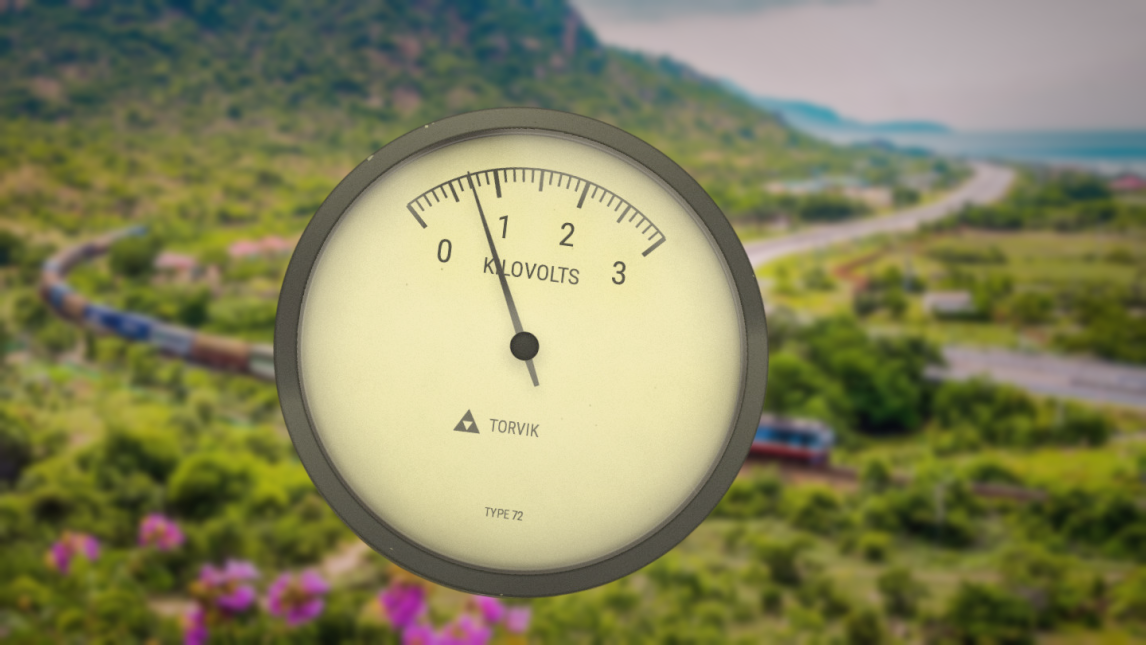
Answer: 0.7kV
